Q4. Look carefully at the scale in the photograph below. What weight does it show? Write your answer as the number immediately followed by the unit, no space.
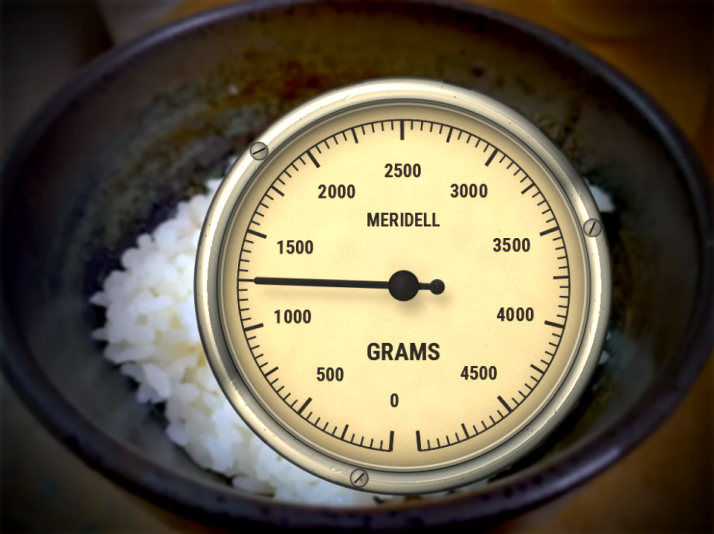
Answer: 1250g
